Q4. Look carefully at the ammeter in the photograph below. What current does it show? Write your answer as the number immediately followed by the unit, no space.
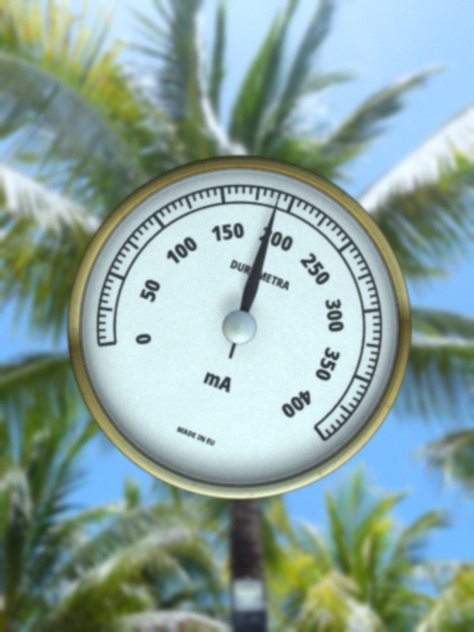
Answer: 190mA
